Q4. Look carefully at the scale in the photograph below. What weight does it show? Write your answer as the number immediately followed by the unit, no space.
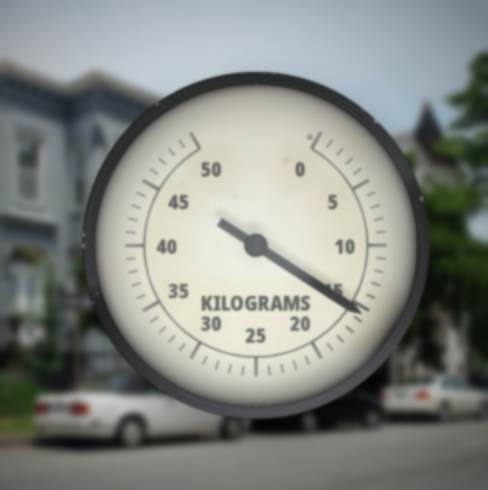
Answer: 15.5kg
